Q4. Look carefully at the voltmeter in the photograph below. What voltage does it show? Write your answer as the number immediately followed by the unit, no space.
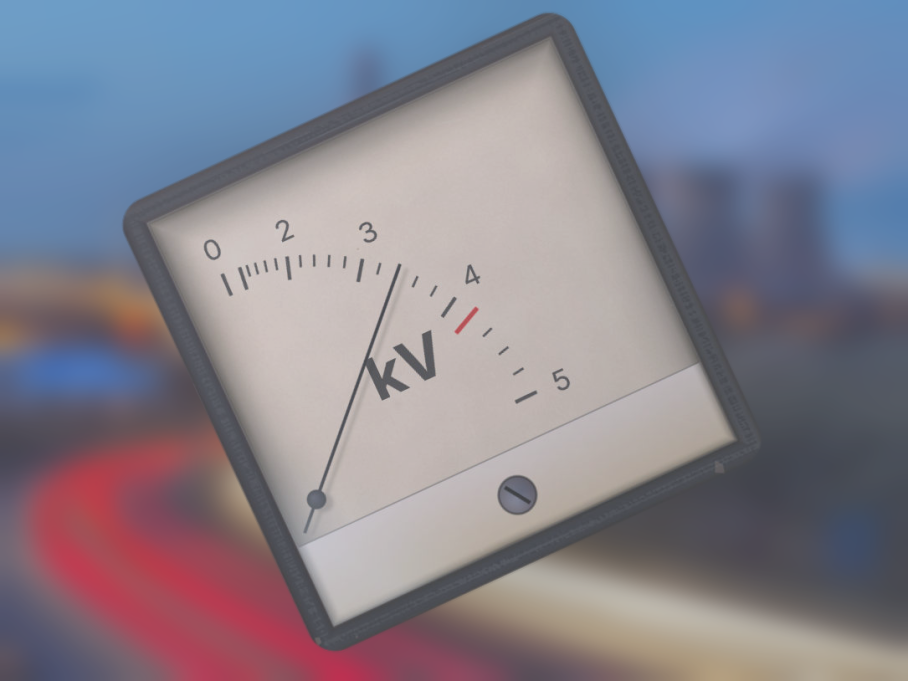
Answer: 3.4kV
